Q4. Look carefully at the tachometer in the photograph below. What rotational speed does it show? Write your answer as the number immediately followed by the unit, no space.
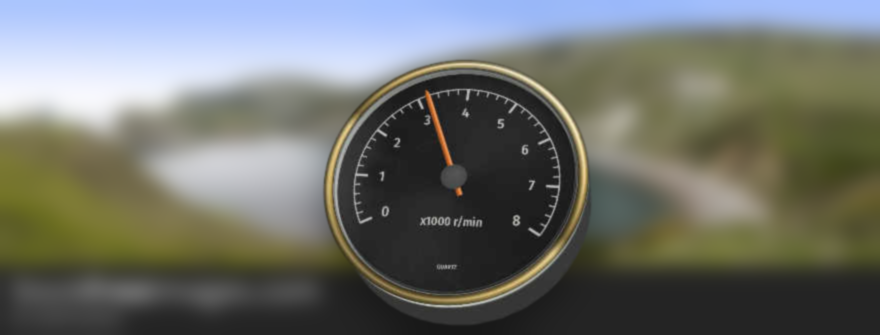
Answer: 3200rpm
